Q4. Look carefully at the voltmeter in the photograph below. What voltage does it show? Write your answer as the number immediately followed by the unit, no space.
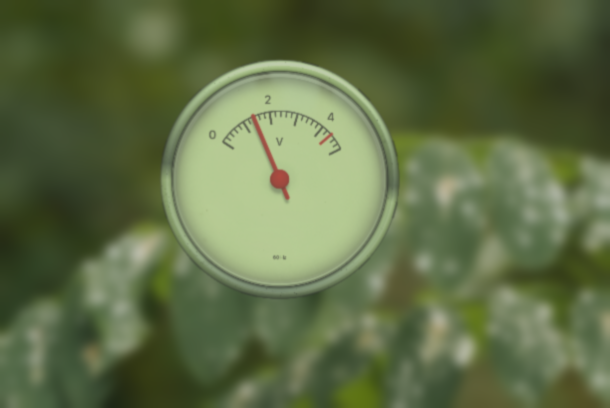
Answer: 1.4V
